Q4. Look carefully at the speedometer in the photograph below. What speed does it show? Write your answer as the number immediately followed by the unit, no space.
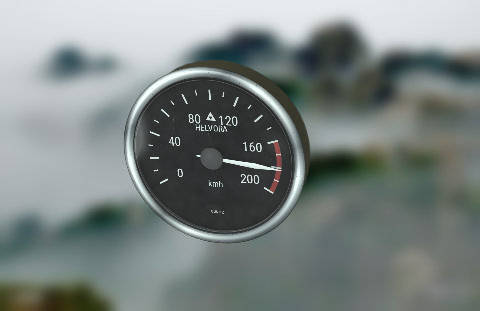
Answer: 180km/h
